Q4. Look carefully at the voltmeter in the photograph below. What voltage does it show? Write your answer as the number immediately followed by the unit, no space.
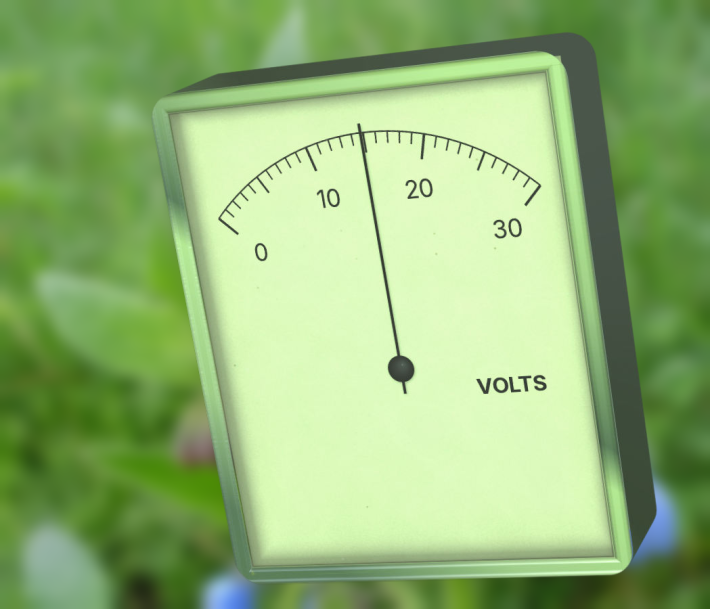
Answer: 15V
